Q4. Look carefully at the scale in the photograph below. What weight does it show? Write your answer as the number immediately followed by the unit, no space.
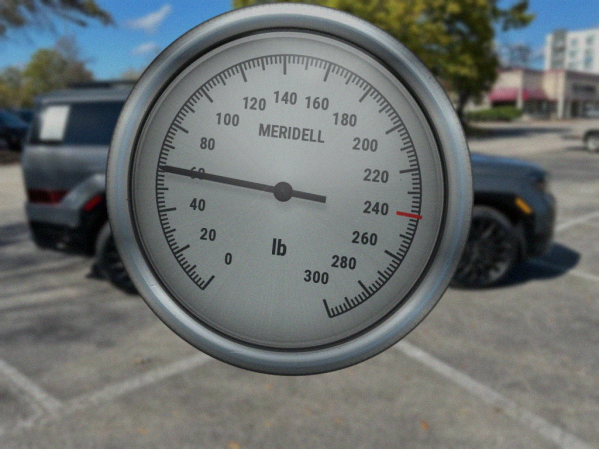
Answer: 60lb
